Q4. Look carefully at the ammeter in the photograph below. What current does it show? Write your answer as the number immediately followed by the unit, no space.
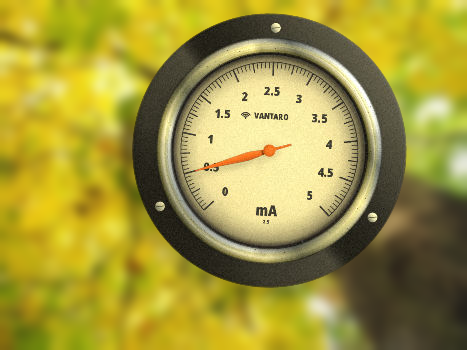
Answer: 0.5mA
